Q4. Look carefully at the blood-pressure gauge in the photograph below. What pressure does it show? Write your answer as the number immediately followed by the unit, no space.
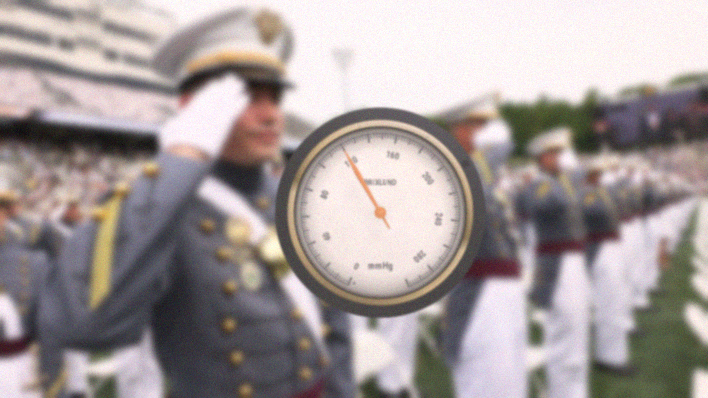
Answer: 120mmHg
